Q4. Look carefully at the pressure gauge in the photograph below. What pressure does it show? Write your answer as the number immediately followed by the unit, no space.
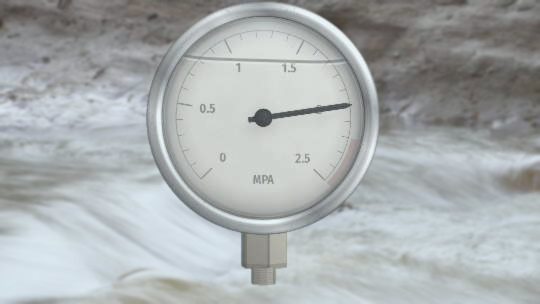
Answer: 2MPa
